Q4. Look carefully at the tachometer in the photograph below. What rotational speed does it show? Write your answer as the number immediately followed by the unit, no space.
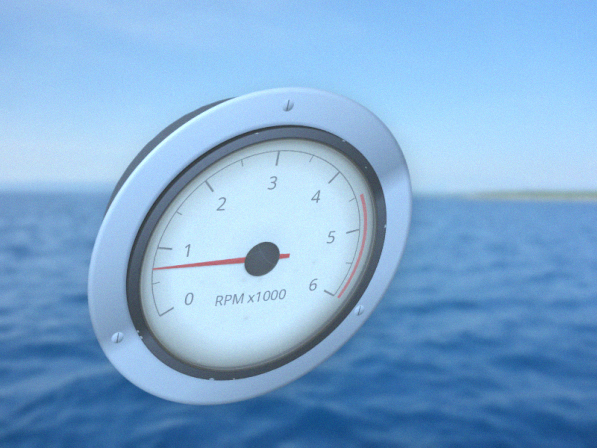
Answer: 750rpm
